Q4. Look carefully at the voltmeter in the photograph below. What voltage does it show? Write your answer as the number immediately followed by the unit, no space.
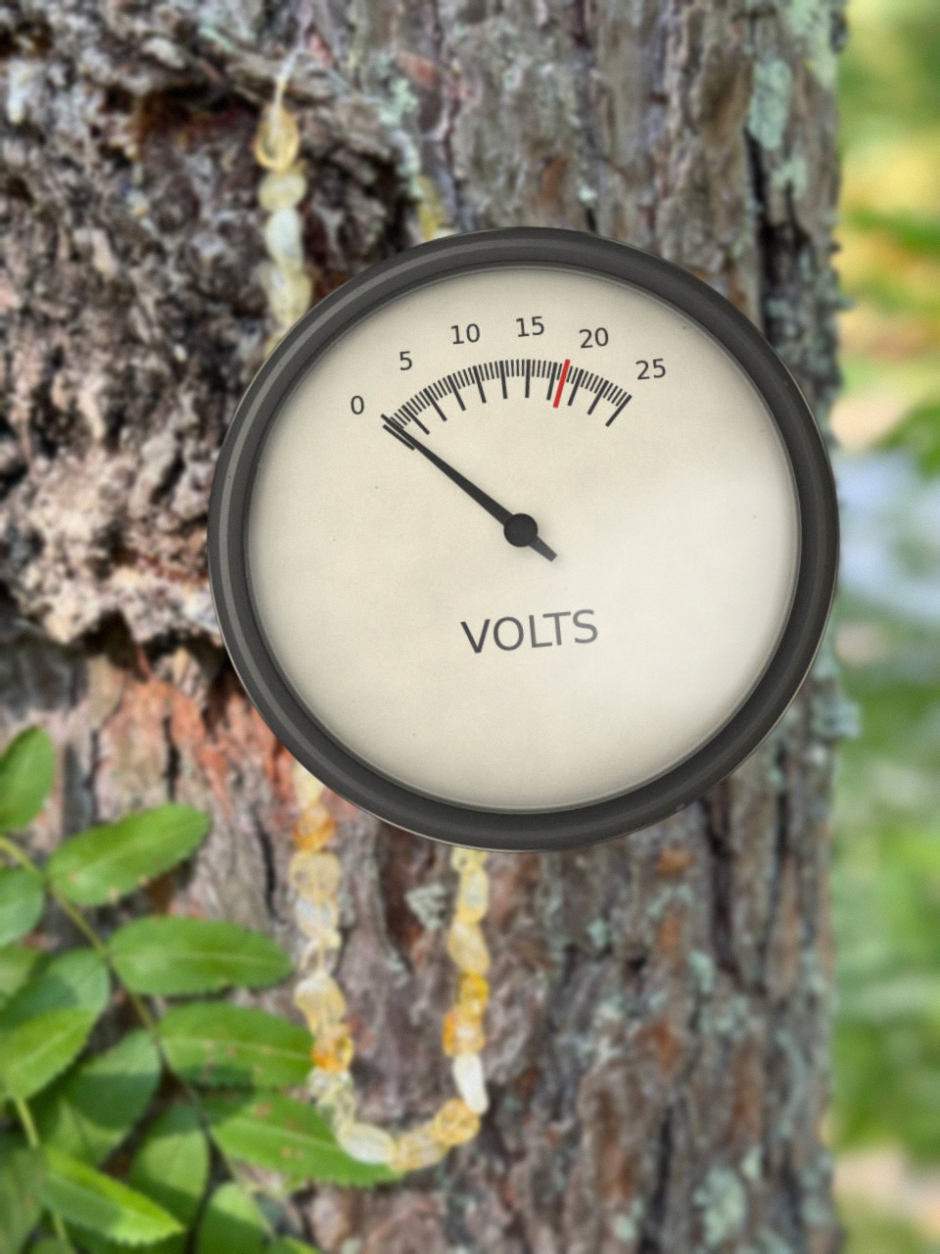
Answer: 0.5V
